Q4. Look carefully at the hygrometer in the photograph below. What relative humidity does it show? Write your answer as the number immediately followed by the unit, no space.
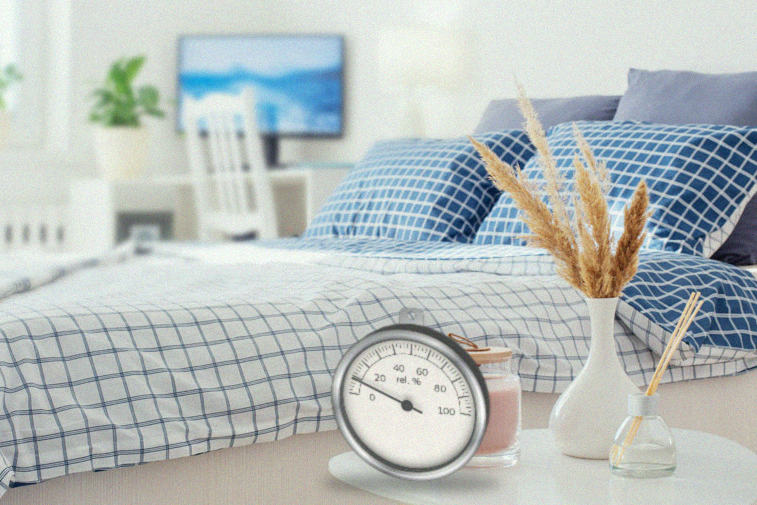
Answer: 10%
